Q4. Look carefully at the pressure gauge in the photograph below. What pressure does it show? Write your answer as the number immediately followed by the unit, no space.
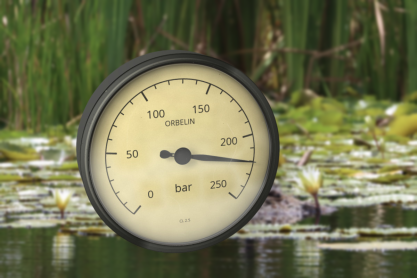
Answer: 220bar
